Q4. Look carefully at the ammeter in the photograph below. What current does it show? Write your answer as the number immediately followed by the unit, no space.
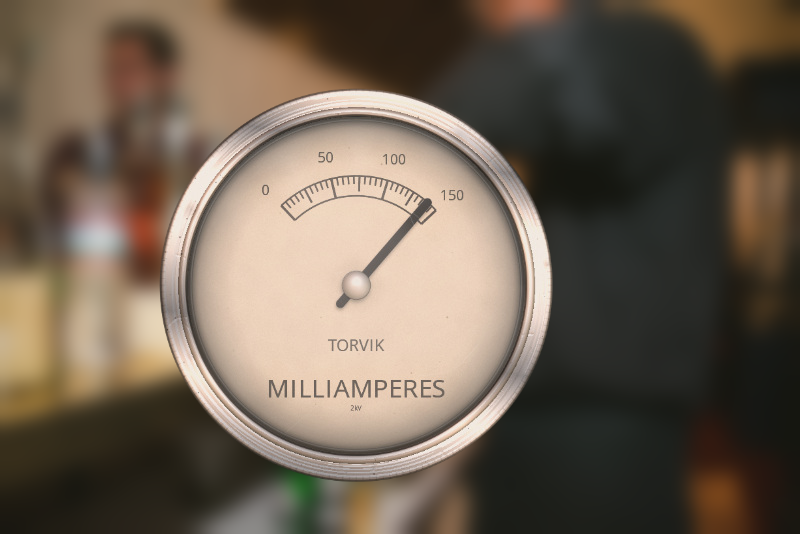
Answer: 140mA
